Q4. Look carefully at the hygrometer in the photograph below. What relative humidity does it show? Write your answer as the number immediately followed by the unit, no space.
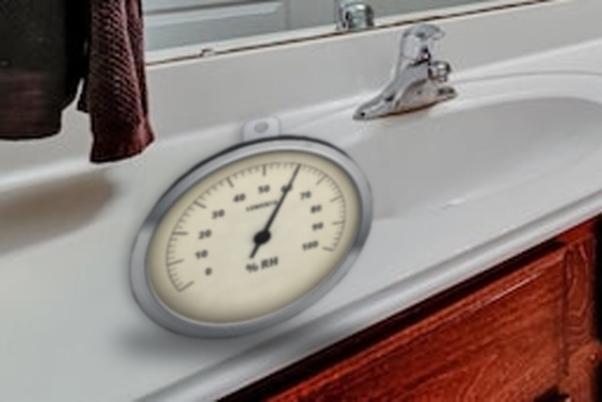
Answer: 60%
